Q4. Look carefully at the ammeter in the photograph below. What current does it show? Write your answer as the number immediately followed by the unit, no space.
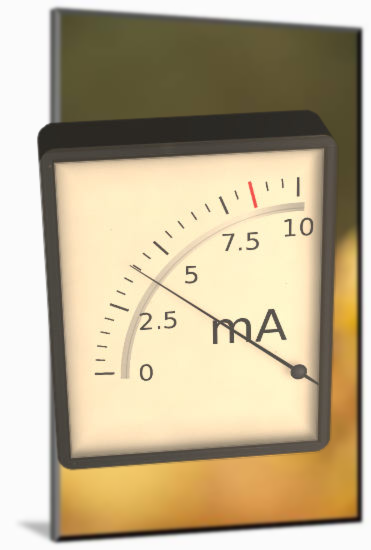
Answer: 4mA
